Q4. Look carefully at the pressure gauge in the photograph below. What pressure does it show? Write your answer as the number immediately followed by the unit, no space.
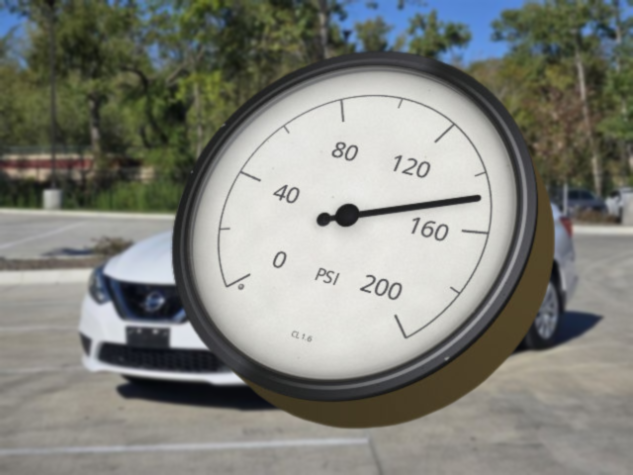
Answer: 150psi
